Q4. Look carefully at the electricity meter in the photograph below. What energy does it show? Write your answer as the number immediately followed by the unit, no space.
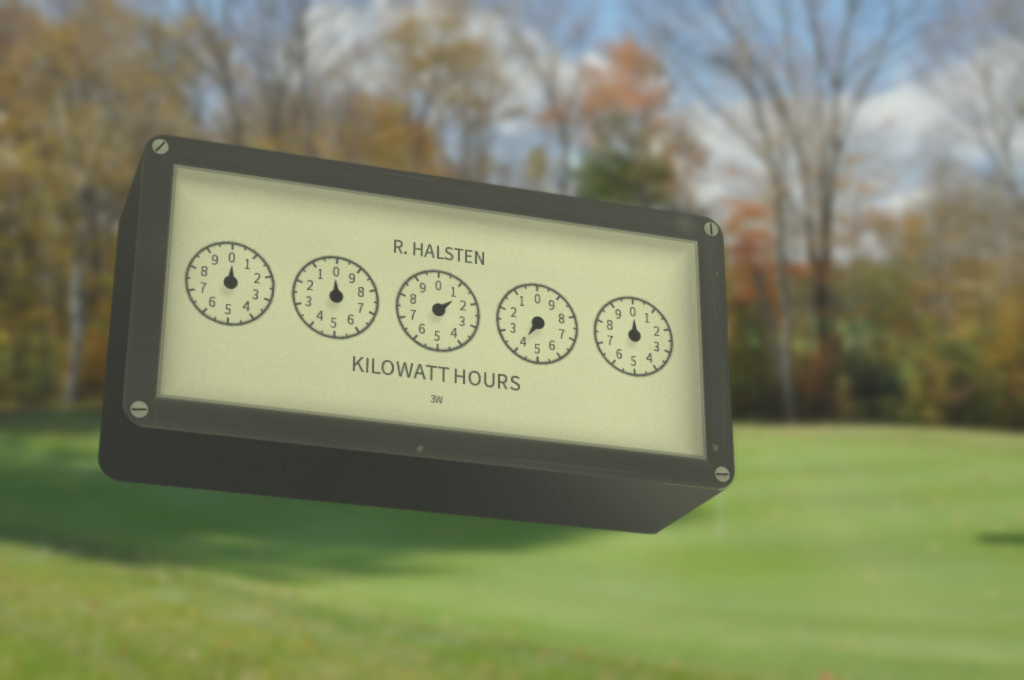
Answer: 140kWh
